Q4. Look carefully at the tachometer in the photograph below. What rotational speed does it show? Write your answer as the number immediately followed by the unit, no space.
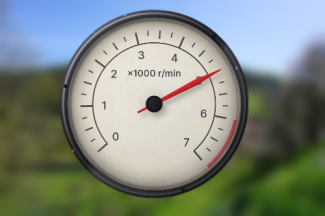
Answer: 5000rpm
